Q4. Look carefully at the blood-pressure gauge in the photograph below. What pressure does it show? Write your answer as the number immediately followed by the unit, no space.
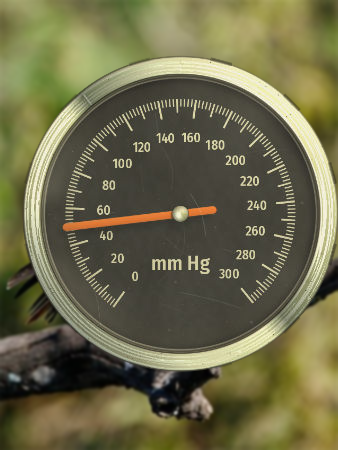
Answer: 50mmHg
